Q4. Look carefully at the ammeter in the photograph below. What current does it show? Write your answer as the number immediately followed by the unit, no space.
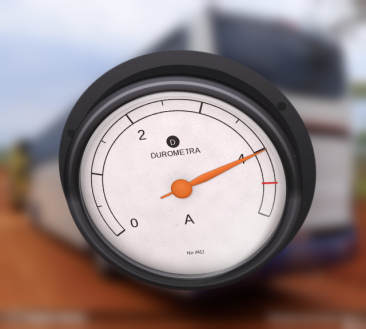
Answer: 4A
